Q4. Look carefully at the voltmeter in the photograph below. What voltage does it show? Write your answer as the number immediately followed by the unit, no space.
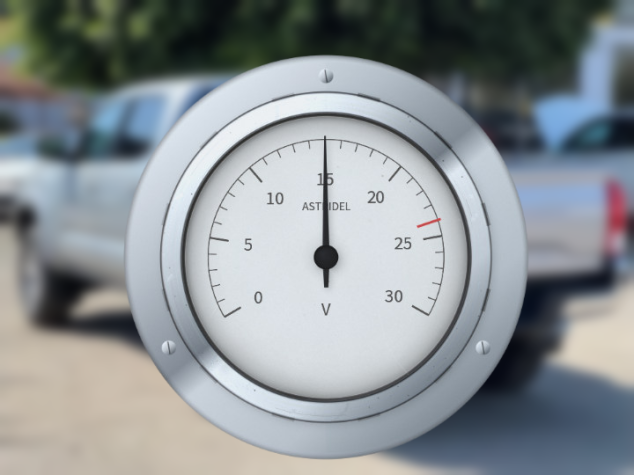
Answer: 15V
